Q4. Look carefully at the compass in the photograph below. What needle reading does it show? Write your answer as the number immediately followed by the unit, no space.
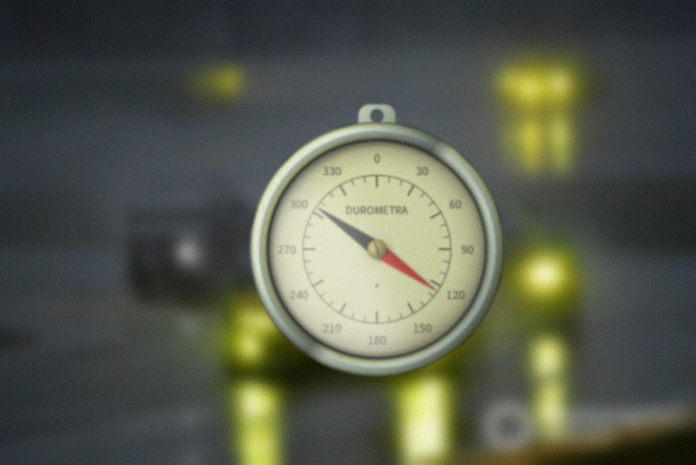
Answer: 125°
